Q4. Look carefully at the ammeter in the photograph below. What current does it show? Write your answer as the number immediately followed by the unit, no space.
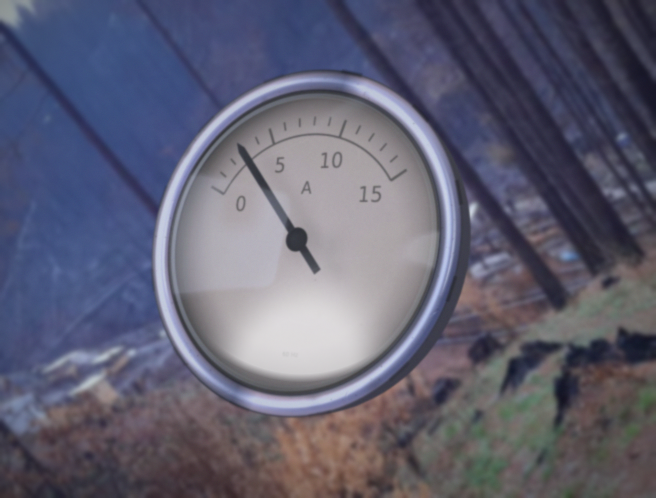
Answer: 3A
